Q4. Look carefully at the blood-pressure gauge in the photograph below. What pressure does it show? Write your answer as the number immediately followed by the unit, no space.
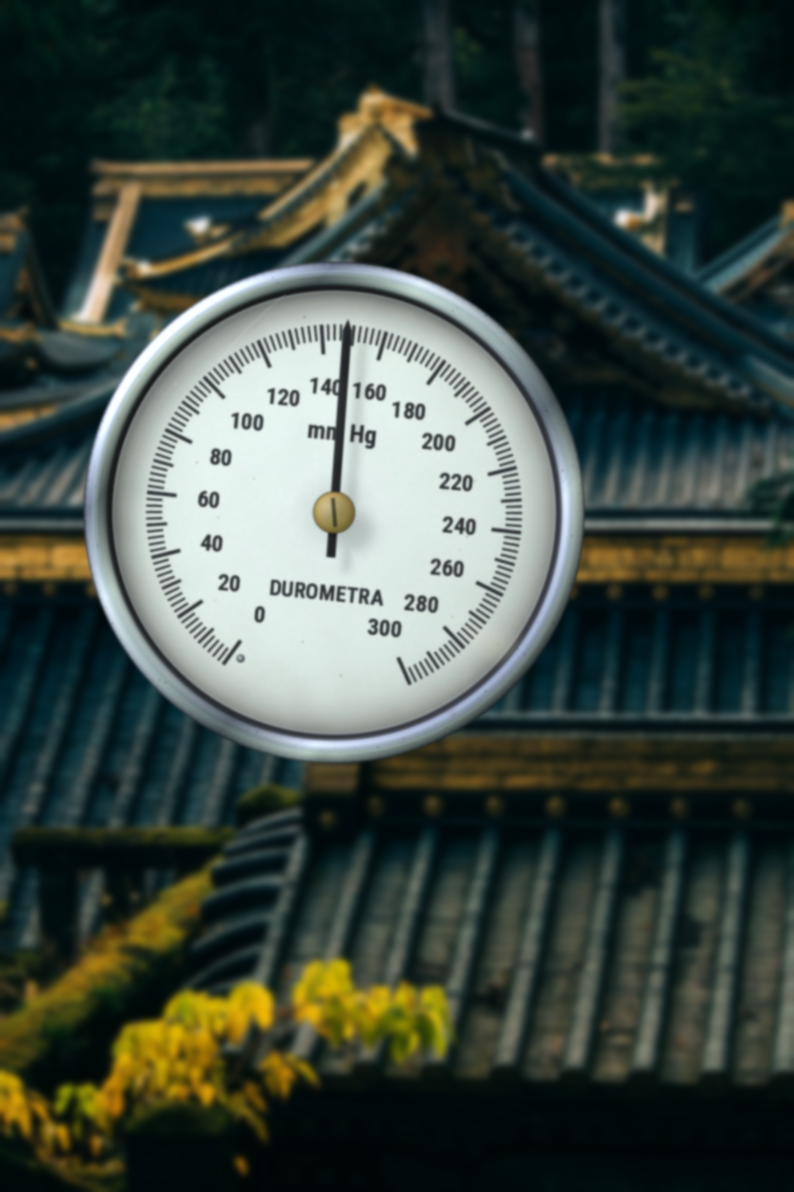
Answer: 148mmHg
